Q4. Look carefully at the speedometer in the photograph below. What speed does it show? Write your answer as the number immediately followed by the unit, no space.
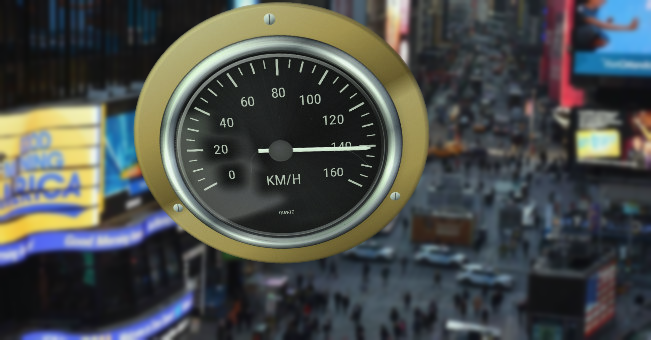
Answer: 140km/h
